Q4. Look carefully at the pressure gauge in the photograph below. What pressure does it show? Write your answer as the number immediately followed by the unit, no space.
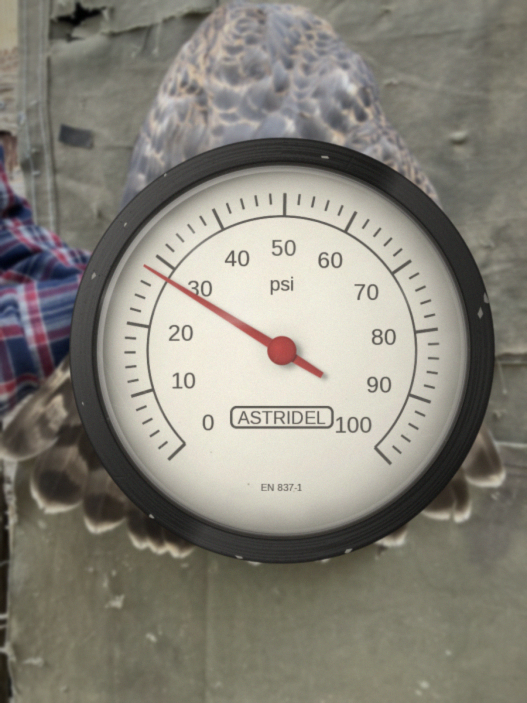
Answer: 28psi
